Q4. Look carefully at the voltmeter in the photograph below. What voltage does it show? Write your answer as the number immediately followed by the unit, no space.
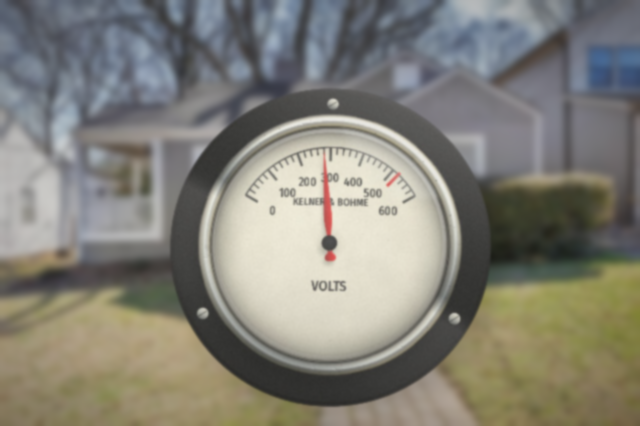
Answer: 280V
